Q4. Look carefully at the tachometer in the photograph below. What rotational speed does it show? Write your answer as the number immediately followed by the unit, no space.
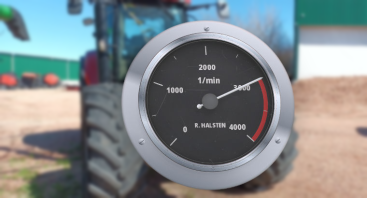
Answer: 3000rpm
